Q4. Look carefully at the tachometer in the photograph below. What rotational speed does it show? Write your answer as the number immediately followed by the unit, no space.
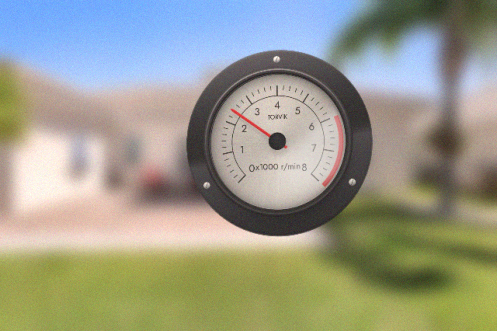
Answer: 2400rpm
